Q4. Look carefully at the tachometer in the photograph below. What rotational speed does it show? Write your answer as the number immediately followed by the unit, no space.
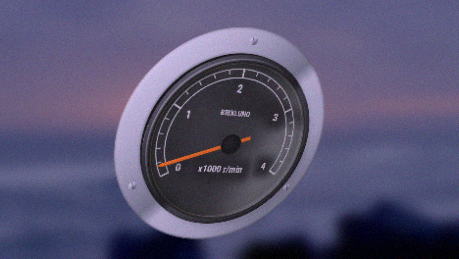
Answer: 200rpm
